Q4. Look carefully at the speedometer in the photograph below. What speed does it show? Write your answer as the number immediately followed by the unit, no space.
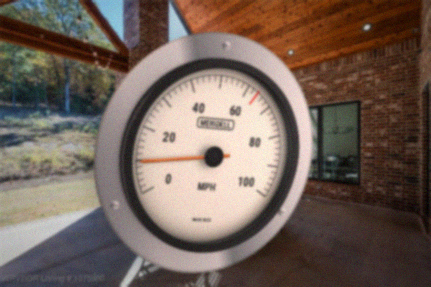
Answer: 10mph
